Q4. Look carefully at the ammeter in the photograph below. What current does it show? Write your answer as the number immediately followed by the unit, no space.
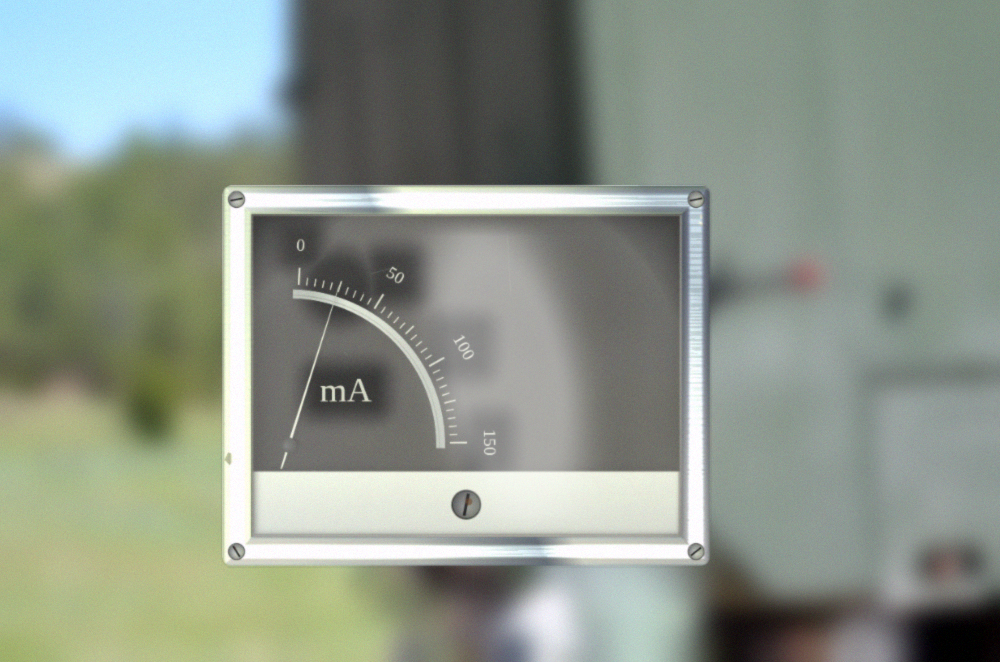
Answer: 25mA
